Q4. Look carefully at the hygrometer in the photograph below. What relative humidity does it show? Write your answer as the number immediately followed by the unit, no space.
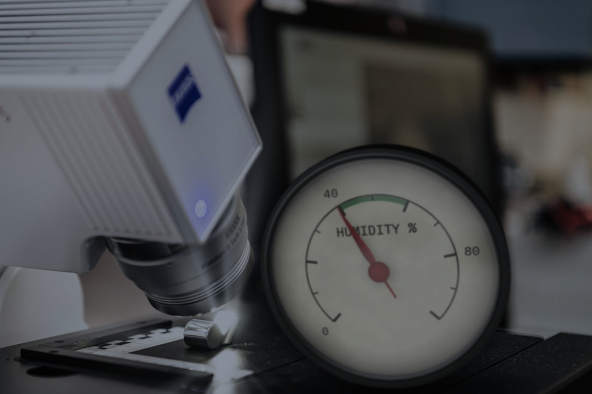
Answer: 40%
